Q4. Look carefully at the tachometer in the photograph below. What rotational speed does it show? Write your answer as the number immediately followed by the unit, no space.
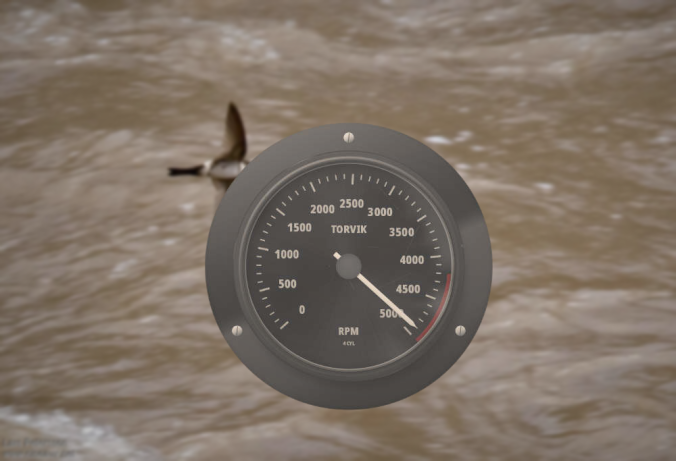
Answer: 4900rpm
